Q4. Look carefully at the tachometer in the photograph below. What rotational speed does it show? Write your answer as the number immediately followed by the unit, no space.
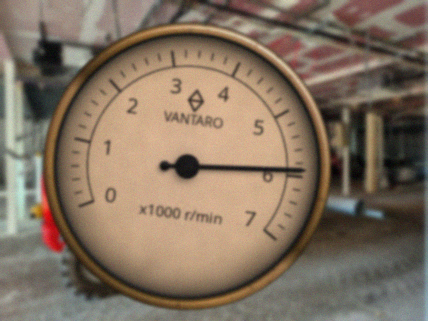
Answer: 5900rpm
